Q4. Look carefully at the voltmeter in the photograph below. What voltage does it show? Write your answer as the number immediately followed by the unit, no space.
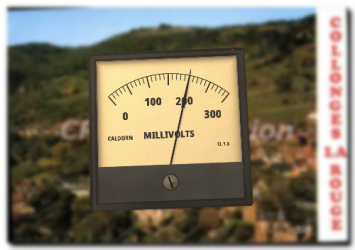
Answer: 200mV
